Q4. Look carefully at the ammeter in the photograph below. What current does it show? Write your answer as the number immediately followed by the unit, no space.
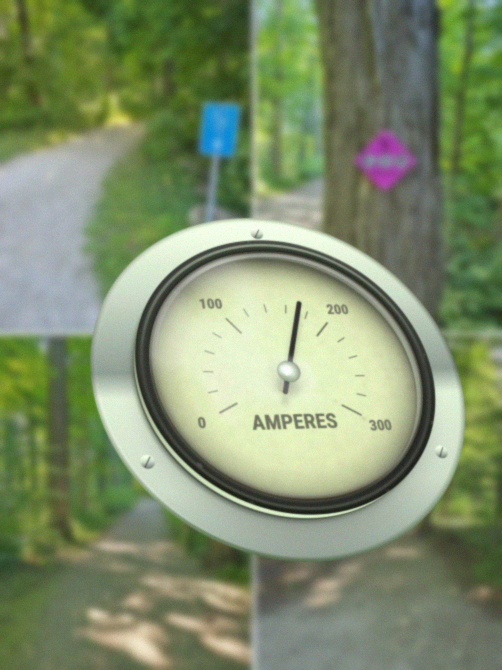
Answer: 170A
